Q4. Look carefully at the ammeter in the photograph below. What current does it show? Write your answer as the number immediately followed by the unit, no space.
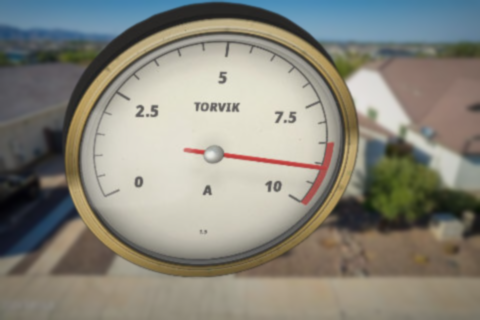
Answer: 9A
